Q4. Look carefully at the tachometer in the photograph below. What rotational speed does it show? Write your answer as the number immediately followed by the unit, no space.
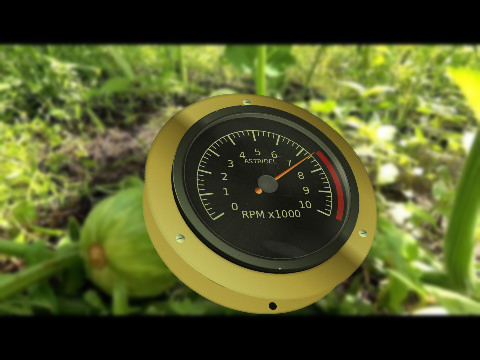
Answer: 7400rpm
